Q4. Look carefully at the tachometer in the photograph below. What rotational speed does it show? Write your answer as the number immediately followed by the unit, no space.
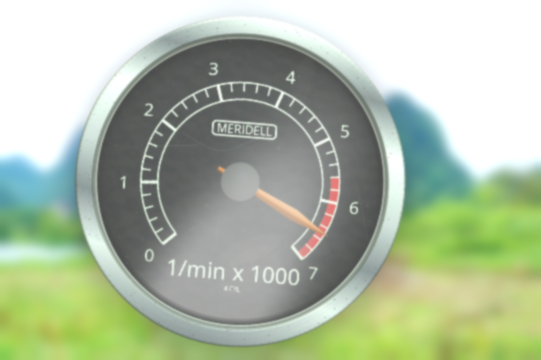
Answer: 6500rpm
